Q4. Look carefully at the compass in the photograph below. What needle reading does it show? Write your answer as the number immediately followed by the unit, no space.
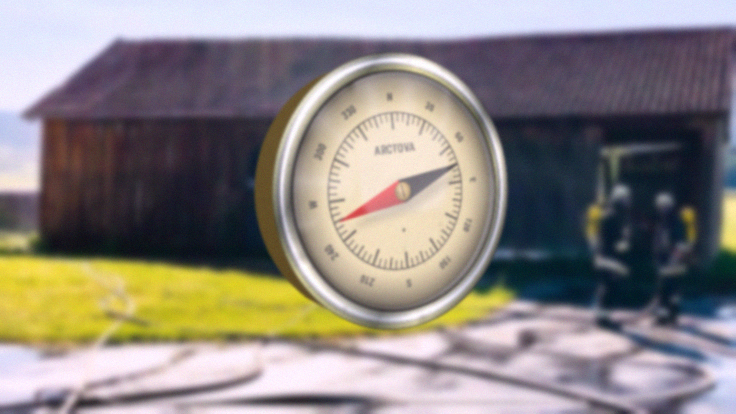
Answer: 255°
